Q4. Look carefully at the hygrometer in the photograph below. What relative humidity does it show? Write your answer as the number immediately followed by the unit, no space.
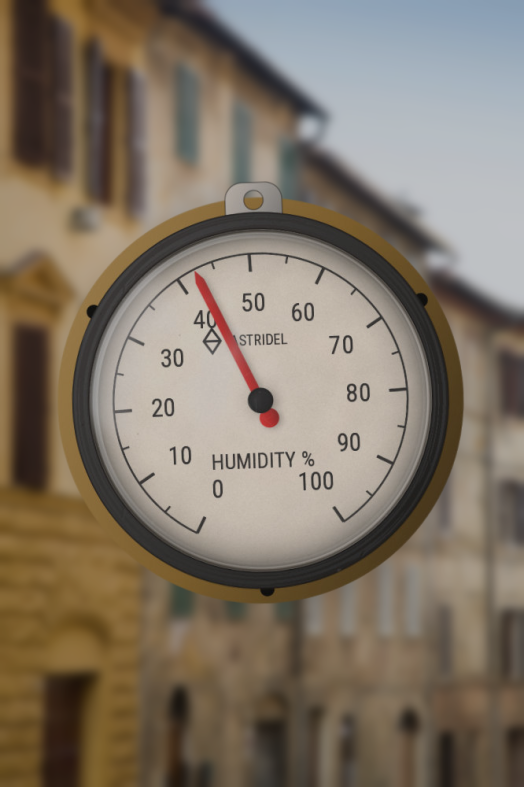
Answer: 42.5%
